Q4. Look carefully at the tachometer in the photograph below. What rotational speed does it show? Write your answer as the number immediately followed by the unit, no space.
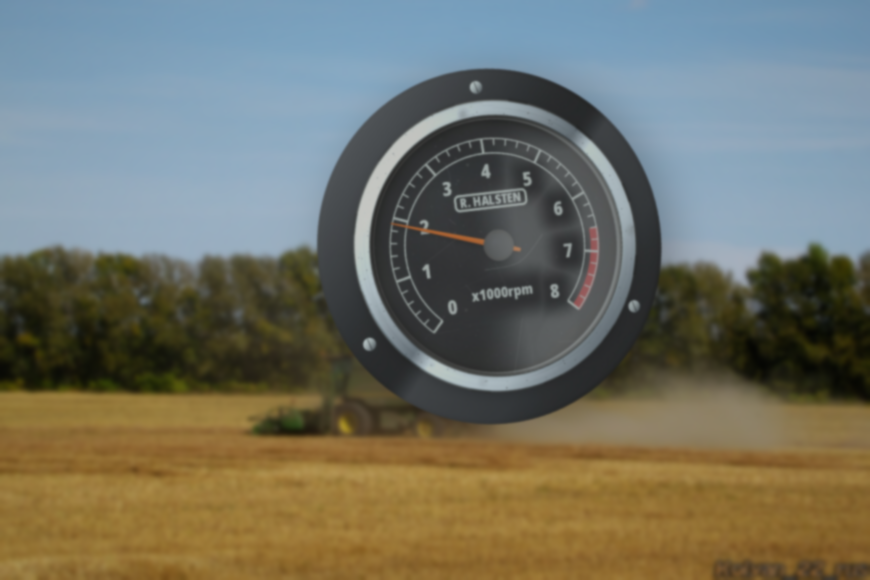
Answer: 1900rpm
